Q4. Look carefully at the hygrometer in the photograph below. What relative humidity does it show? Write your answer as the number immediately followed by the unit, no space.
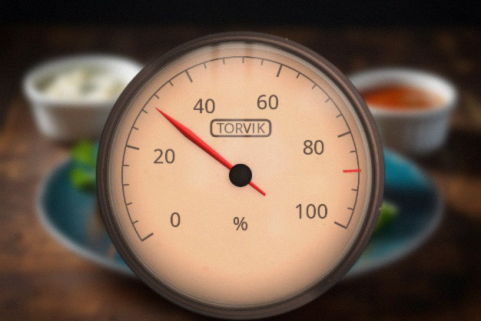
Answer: 30%
